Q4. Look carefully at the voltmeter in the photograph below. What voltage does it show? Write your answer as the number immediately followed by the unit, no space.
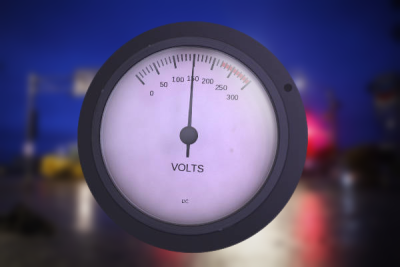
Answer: 150V
